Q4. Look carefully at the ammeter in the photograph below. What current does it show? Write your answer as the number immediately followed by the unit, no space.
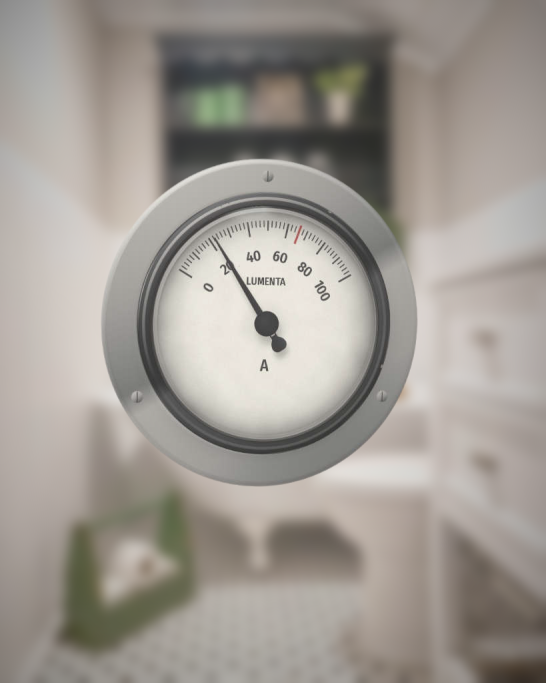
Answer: 22A
